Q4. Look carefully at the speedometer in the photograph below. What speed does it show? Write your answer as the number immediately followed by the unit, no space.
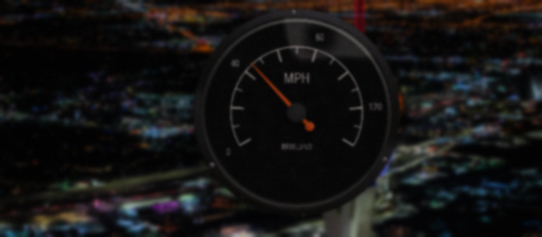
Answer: 45mph
